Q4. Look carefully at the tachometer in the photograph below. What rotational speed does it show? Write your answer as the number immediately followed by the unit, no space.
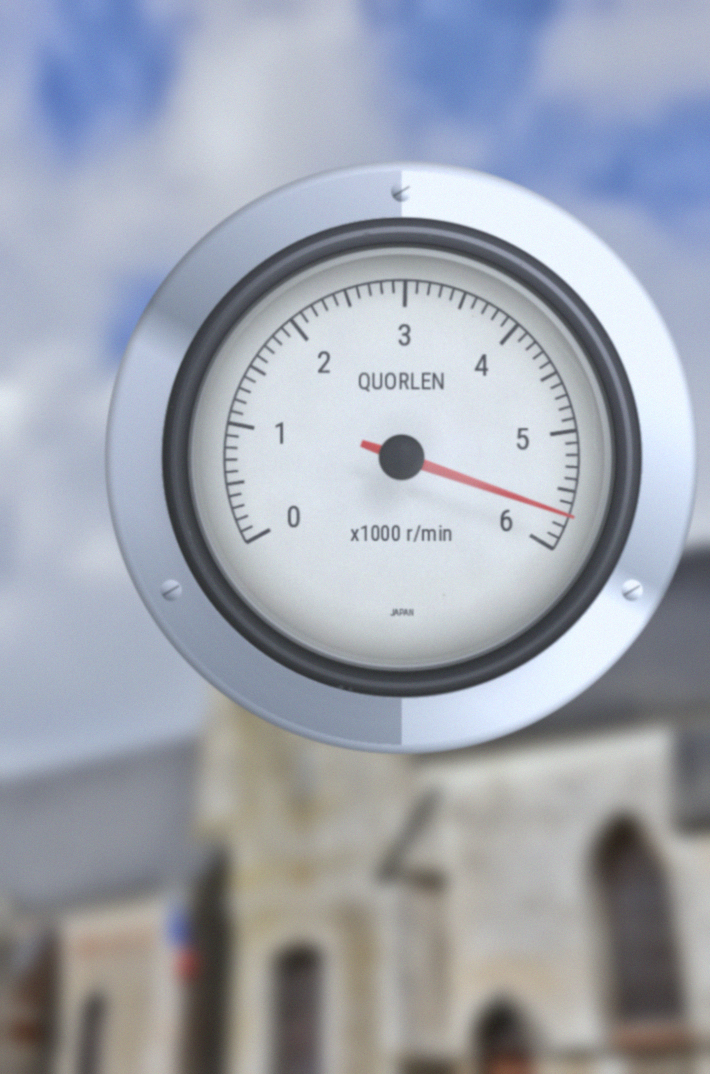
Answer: 5700rpm
